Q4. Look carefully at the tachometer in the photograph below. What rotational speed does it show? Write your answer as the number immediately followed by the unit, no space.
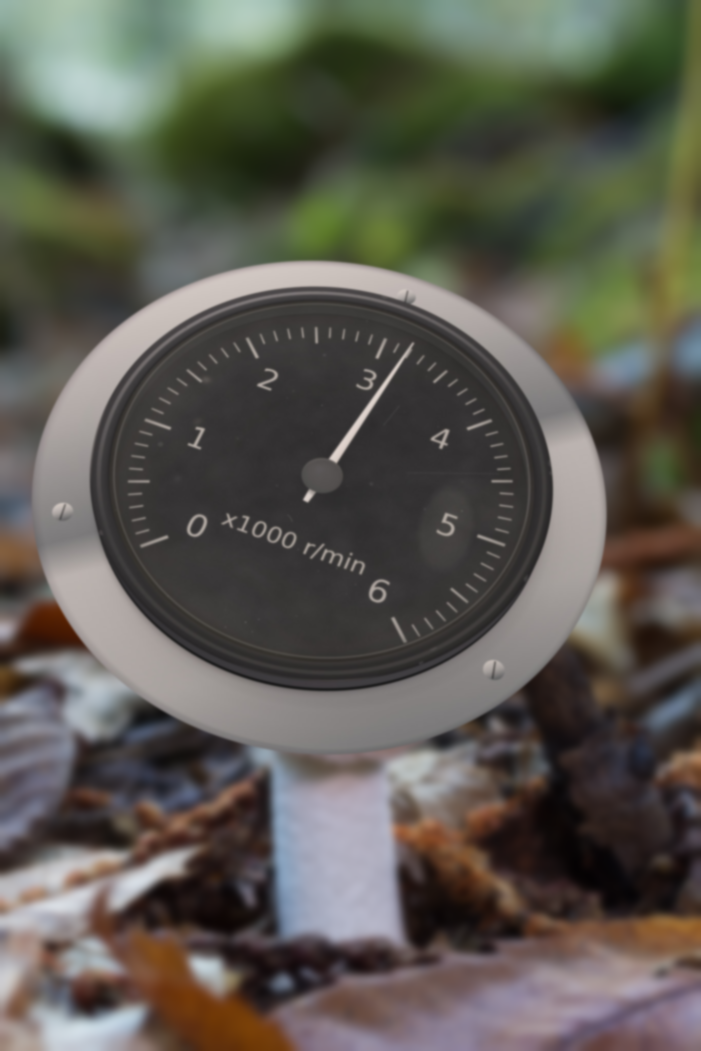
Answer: 3200rpm
